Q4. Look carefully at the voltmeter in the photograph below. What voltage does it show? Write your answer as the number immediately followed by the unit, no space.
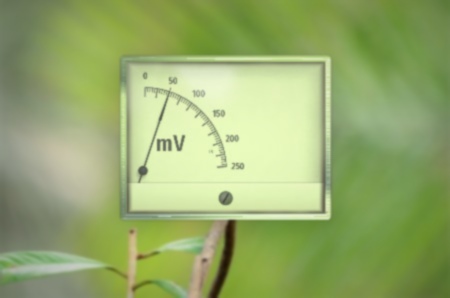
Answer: 50mV
